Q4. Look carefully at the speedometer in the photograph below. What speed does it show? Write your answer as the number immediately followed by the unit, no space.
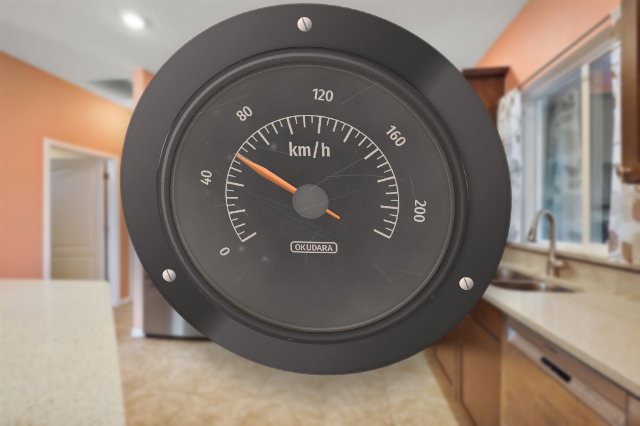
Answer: 60km/h
